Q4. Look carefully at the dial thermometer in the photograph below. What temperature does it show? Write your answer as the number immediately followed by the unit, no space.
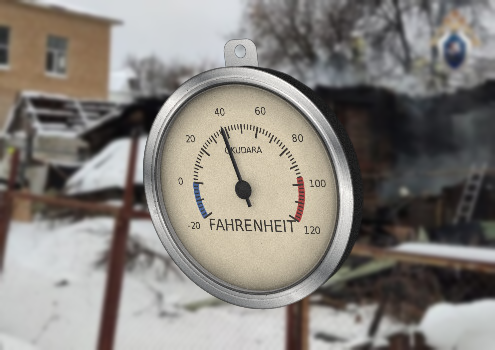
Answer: 40°F
